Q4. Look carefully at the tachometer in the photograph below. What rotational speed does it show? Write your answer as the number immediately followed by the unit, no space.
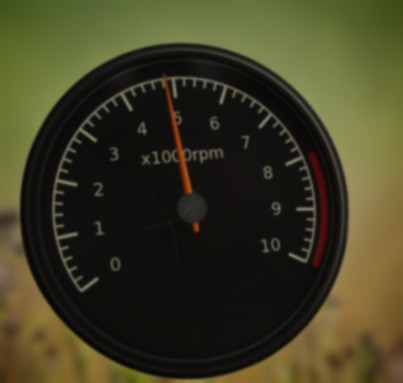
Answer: 4800rpm
